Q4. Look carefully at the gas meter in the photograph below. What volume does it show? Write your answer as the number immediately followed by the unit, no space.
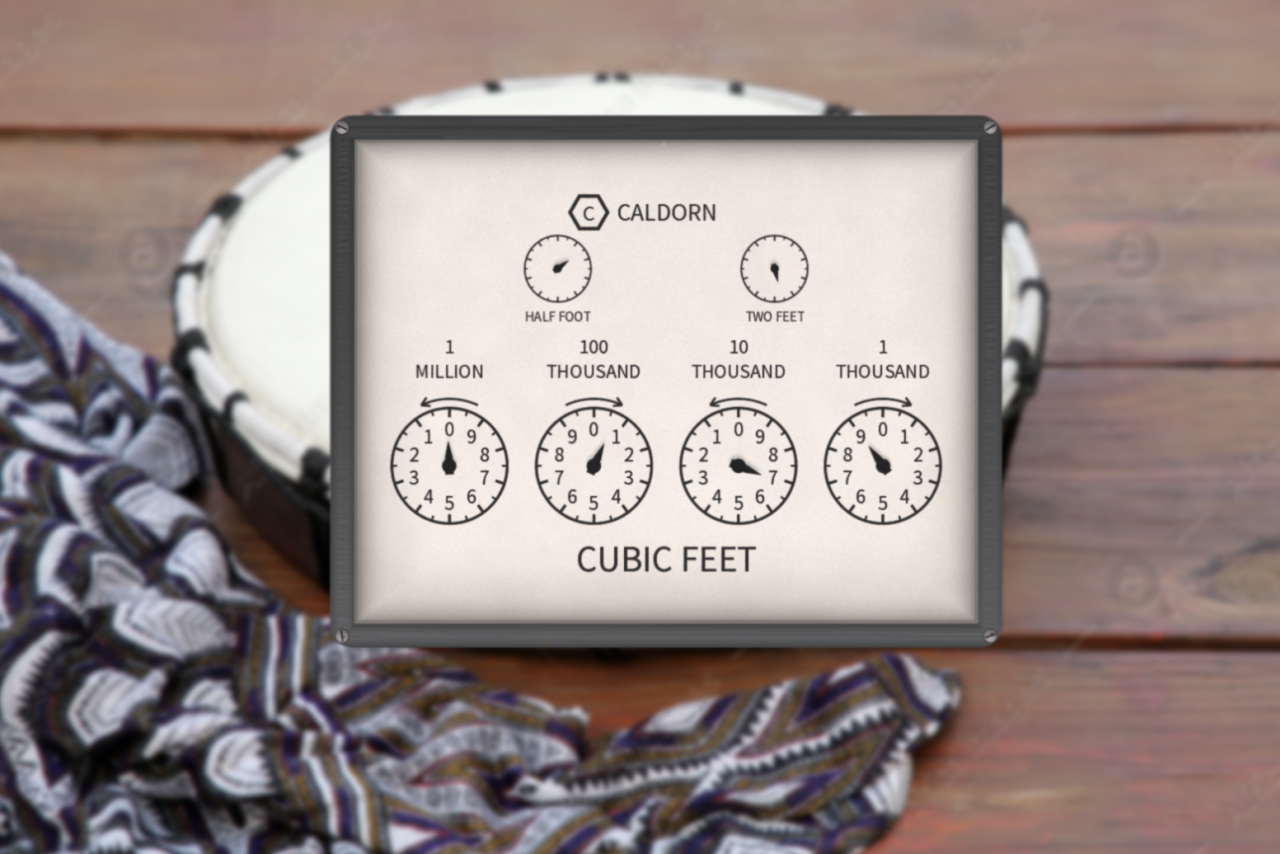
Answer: 6900ft³
